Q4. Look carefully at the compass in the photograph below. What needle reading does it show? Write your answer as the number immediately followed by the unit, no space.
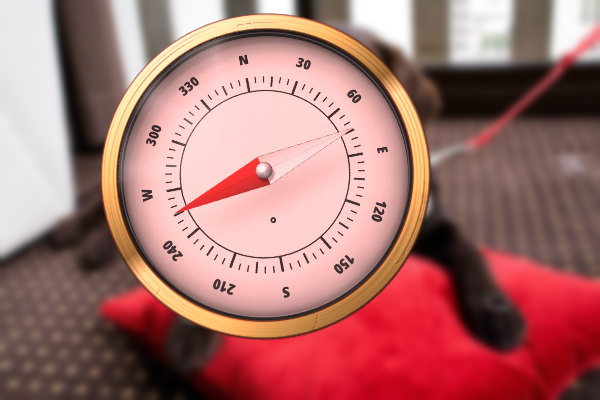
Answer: 255°
